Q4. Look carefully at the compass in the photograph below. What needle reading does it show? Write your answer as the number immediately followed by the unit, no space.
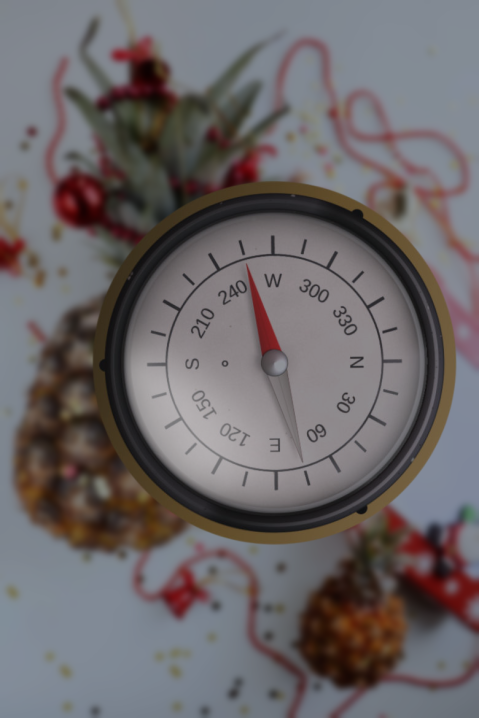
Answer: 255°
